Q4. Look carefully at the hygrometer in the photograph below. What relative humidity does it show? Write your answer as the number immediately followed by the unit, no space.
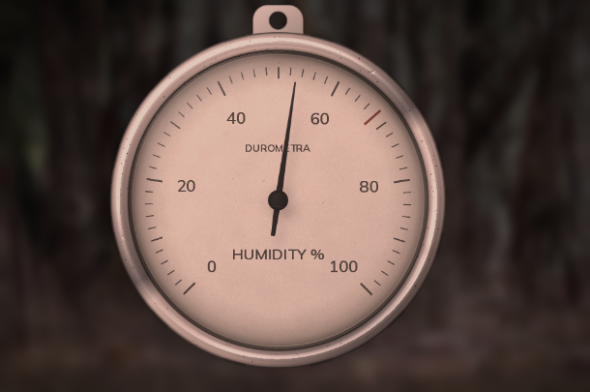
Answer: 53%
